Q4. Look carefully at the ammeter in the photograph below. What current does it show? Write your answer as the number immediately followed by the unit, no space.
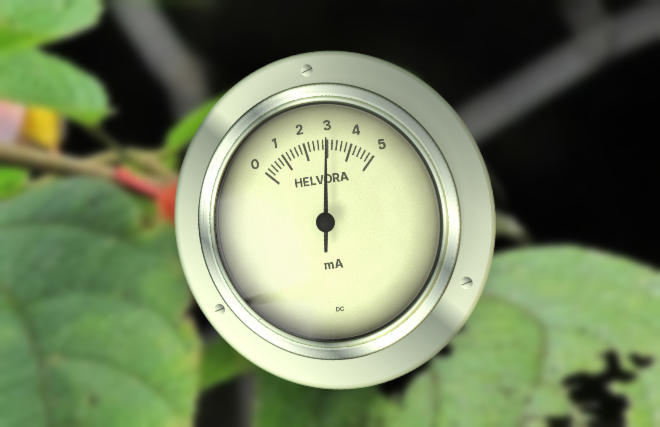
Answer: 3mA
